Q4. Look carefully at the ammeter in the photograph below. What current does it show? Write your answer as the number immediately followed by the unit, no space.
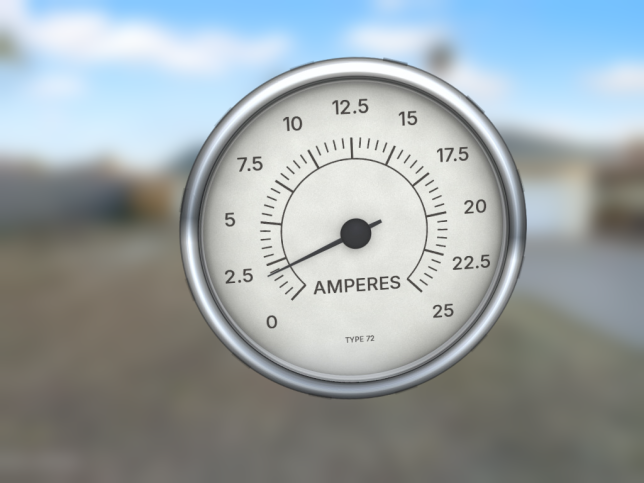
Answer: 2A
